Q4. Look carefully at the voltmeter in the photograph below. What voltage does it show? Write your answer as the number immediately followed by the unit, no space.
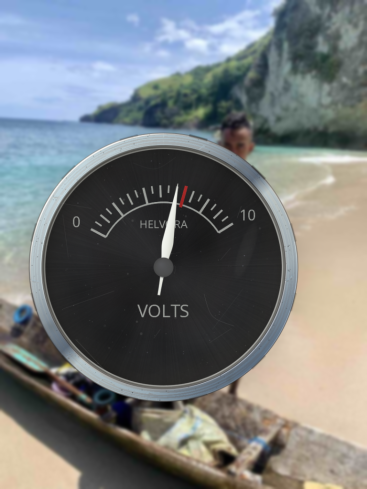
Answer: 6V
